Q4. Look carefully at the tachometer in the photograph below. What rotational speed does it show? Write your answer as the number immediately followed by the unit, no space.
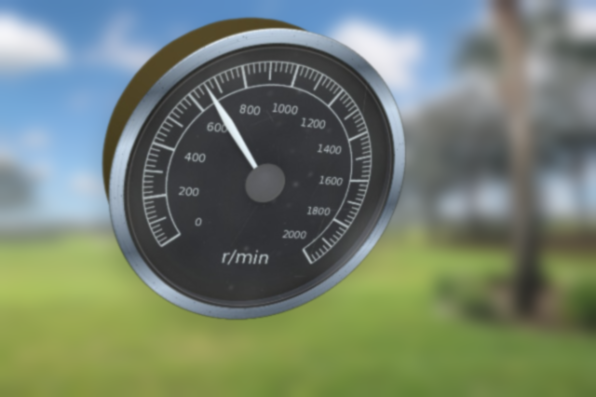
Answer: 660rpm
